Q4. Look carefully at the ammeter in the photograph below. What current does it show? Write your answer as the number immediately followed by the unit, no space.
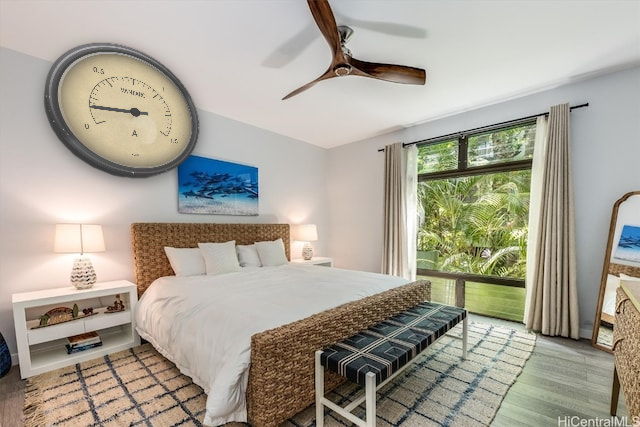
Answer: 0.15A
